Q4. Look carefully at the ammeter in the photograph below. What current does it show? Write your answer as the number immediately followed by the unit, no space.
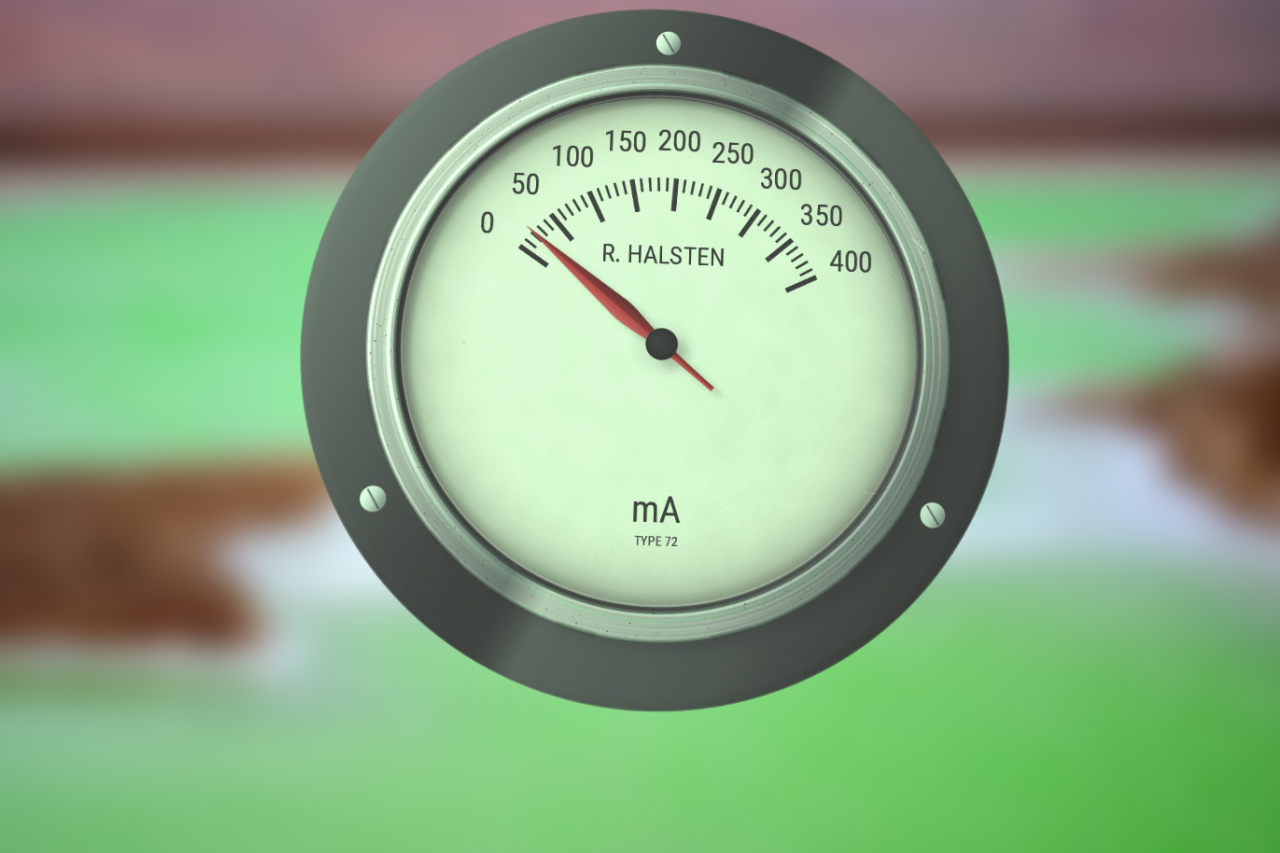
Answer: 20mA
